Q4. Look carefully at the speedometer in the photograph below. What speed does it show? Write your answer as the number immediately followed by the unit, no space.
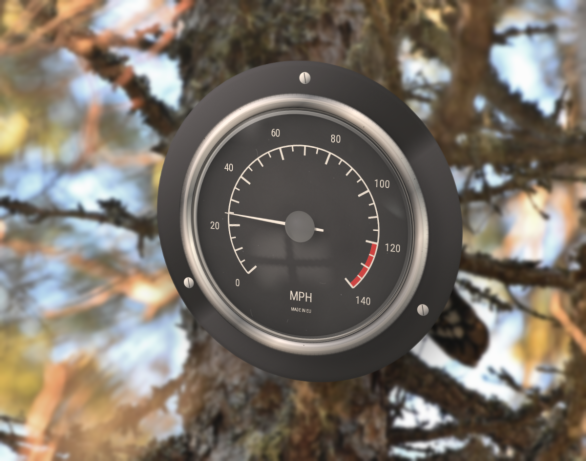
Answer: 25mph
